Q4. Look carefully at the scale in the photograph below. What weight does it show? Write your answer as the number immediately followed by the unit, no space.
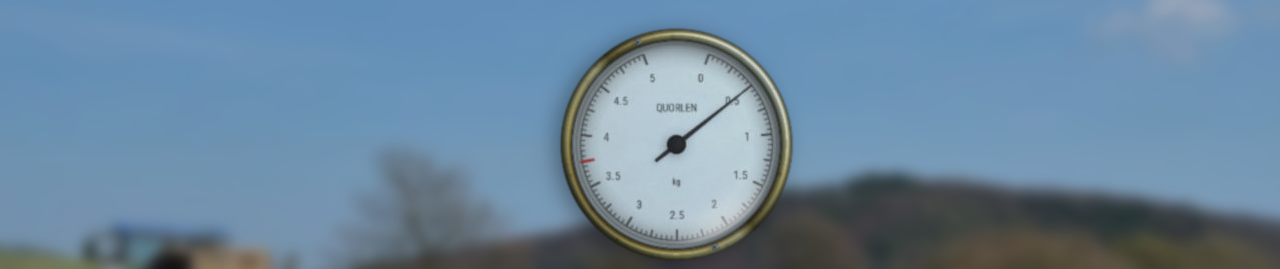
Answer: 0.5kg
